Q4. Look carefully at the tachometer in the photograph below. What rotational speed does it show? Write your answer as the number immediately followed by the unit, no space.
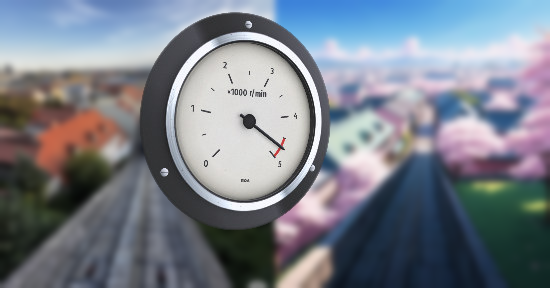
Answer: 4750rpm
